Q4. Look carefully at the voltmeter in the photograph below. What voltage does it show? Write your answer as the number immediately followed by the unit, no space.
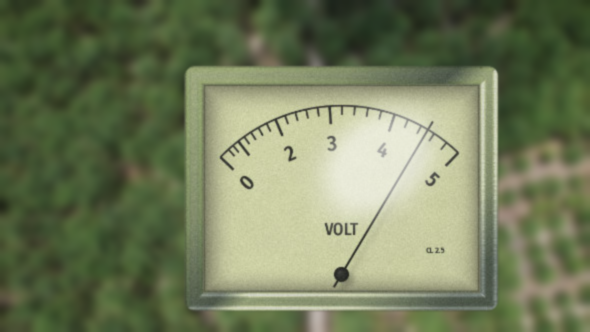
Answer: 4.5V
